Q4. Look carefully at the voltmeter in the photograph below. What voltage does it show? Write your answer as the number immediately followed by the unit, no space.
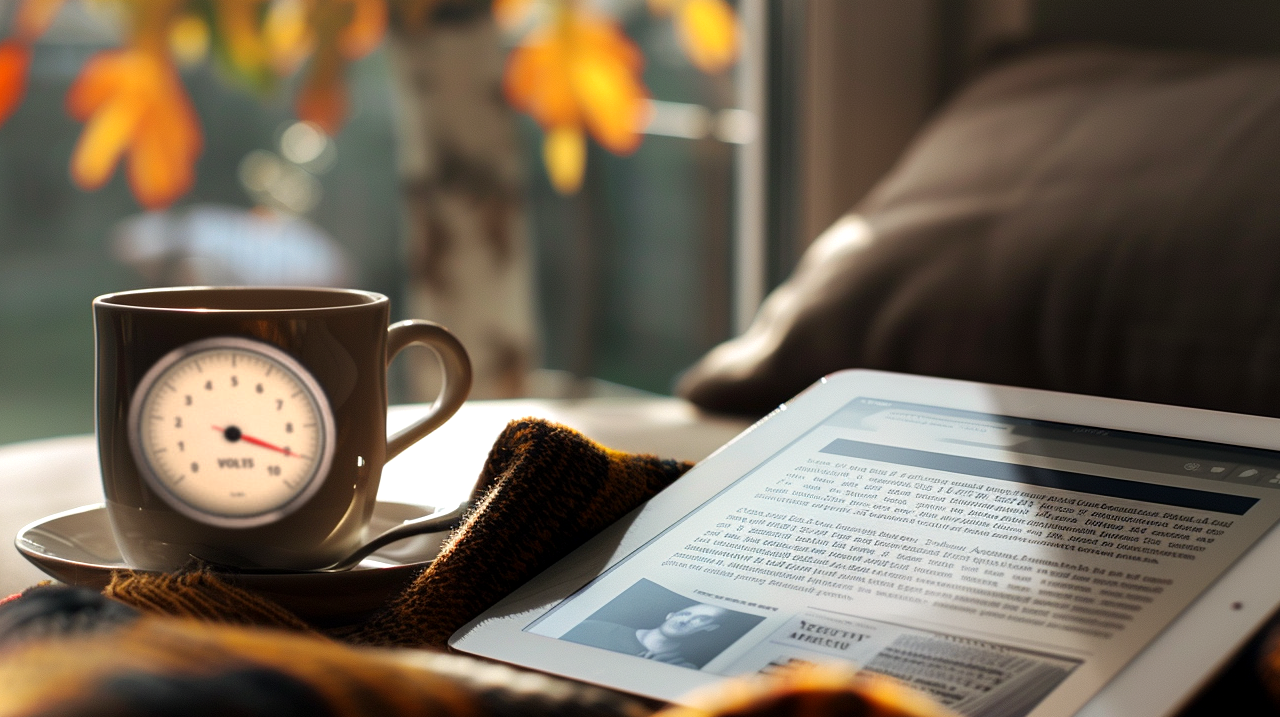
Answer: 9V
